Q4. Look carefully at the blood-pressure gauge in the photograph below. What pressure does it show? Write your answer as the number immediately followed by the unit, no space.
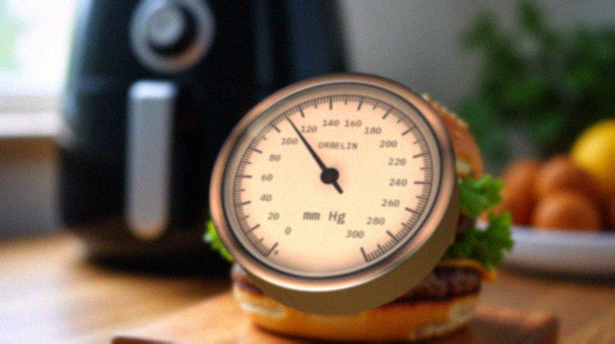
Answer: 110mmHg
